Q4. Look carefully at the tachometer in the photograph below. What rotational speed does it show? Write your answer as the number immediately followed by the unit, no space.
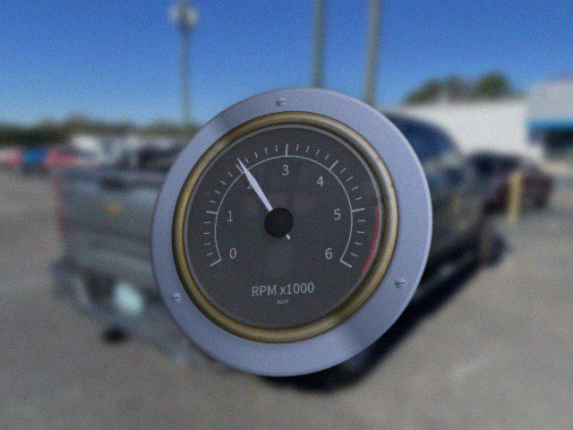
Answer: 2100rpm
